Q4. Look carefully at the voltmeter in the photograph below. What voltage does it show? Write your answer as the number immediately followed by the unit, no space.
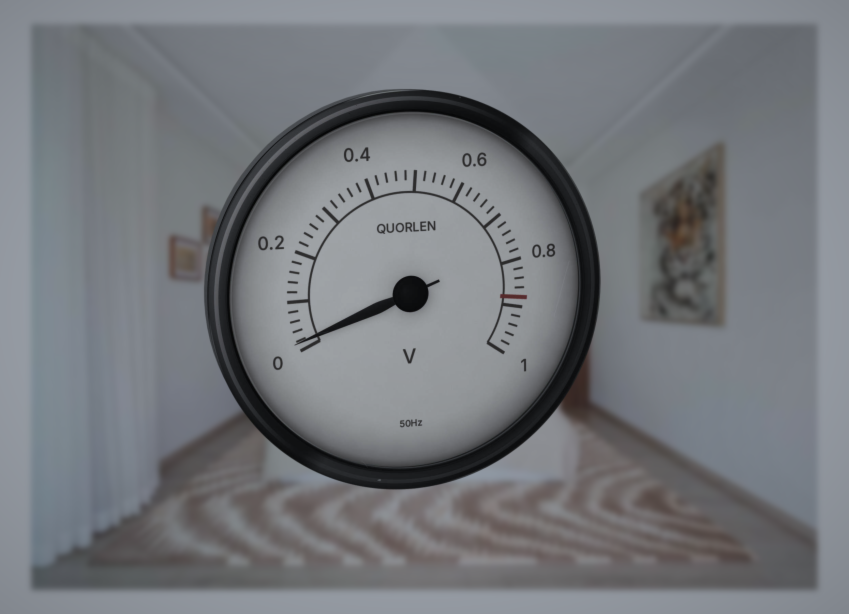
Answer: 0.02V
